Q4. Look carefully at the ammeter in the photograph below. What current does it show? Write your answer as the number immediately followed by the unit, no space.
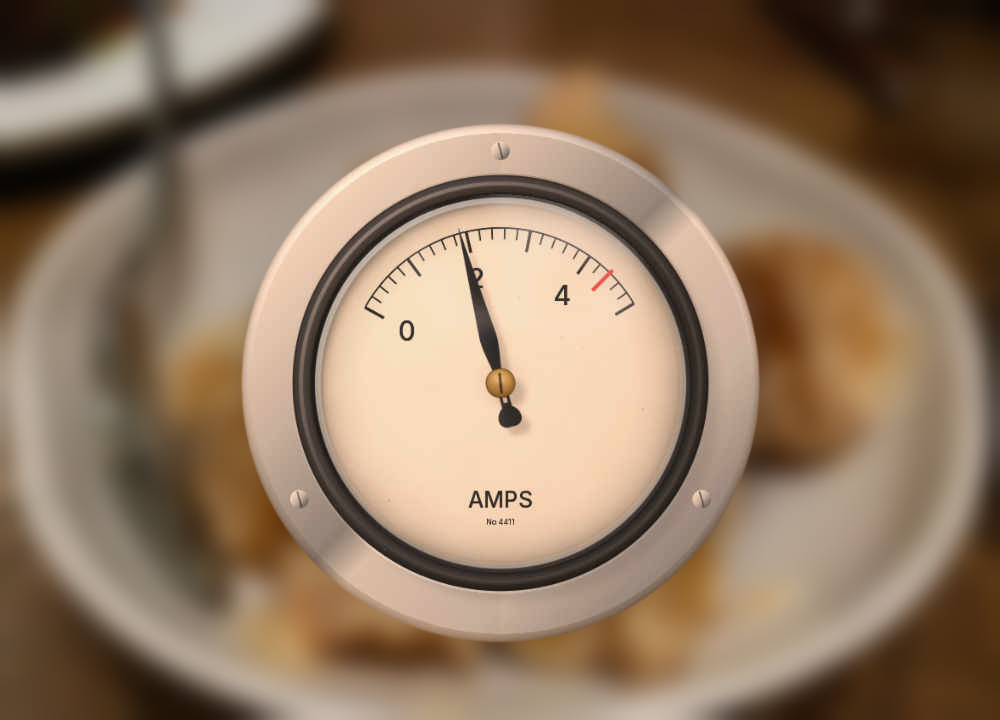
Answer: 1.9A
